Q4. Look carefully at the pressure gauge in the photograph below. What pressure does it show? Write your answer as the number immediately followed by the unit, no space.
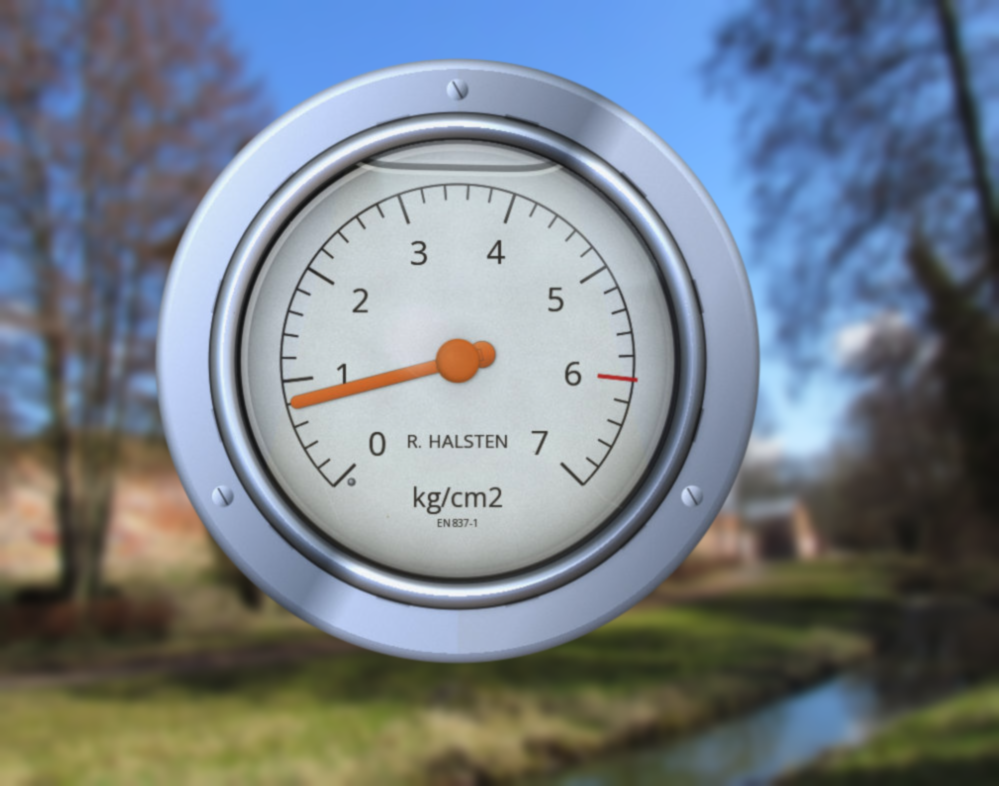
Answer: 0.8kg/cm²
